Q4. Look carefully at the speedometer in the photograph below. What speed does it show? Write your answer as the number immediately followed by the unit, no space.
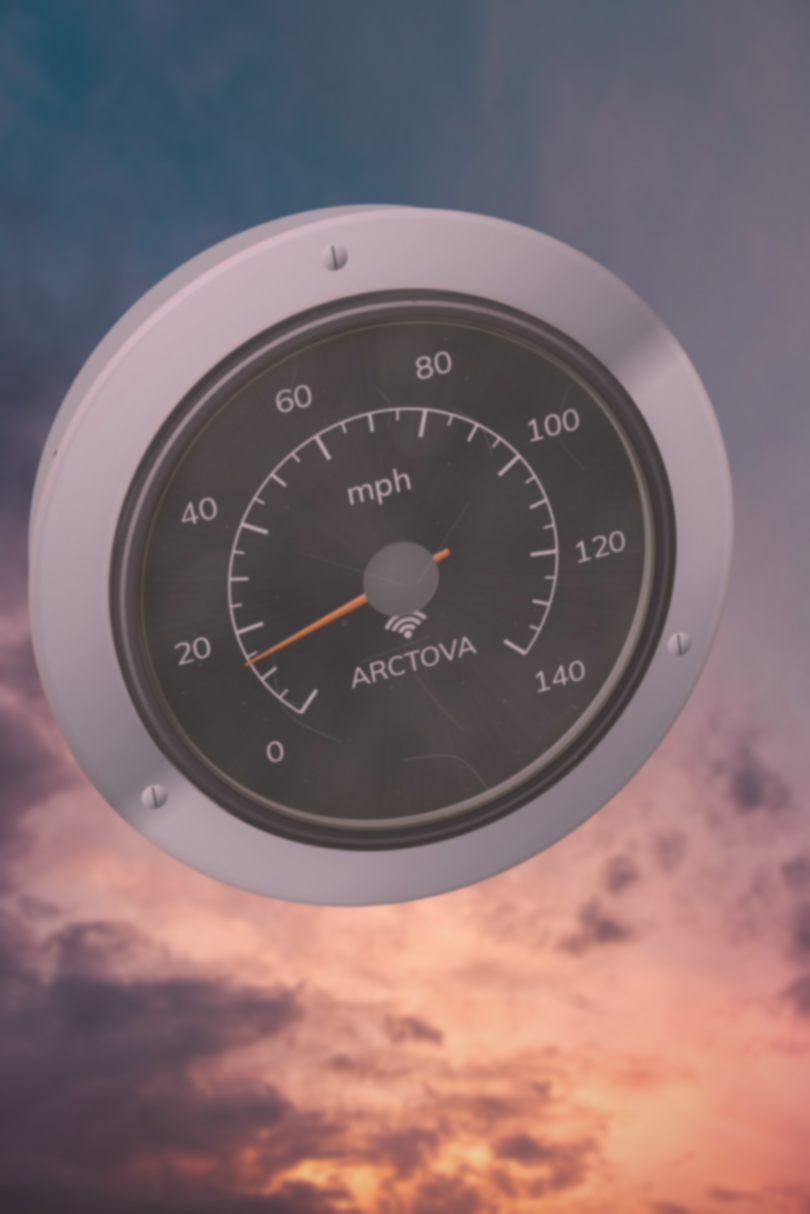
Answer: 15mph
